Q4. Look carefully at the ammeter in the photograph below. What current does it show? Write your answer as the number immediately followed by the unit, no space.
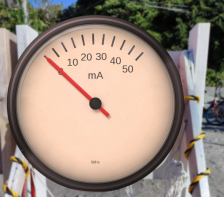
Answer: 0mA
